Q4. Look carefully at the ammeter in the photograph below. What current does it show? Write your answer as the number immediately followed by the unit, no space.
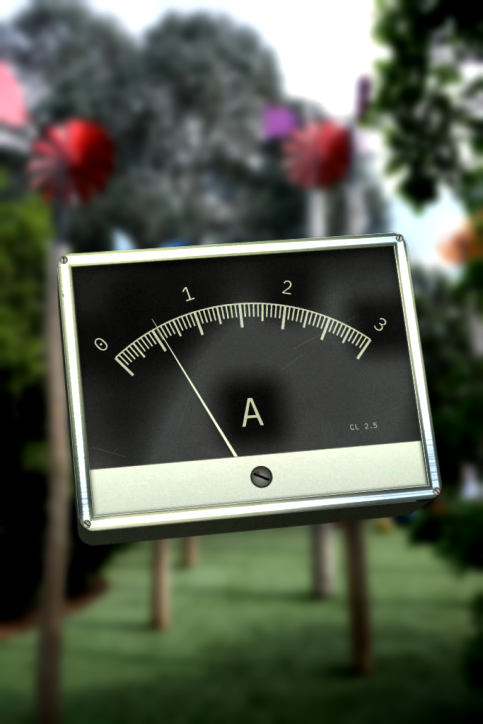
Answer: 0.55A
